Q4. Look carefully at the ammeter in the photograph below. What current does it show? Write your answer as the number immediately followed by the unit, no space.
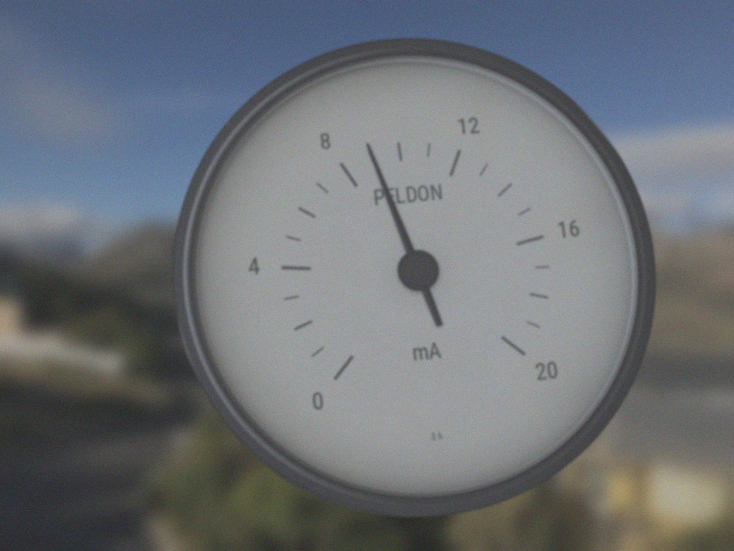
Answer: 9mA
